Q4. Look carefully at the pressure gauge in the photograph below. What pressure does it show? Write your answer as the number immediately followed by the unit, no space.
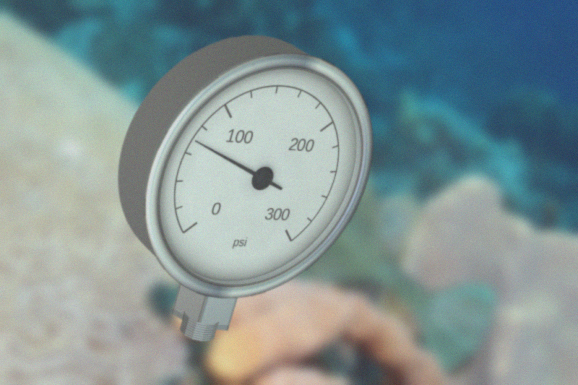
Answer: 70psi
